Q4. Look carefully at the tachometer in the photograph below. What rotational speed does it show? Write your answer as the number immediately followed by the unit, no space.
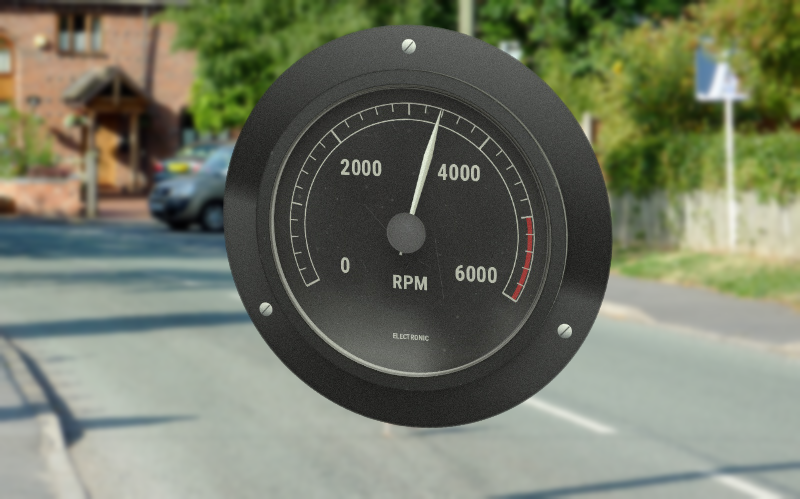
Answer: 3400rpm
